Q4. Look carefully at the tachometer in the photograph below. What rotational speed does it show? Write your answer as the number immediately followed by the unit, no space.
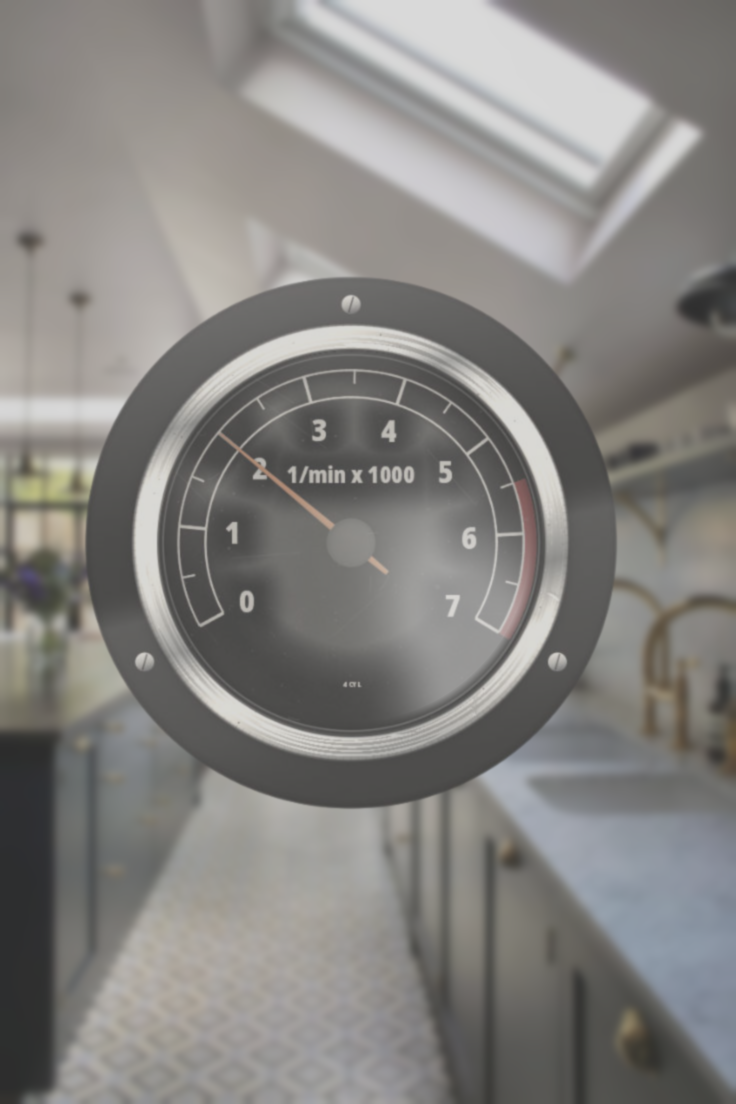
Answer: 2000rpm
